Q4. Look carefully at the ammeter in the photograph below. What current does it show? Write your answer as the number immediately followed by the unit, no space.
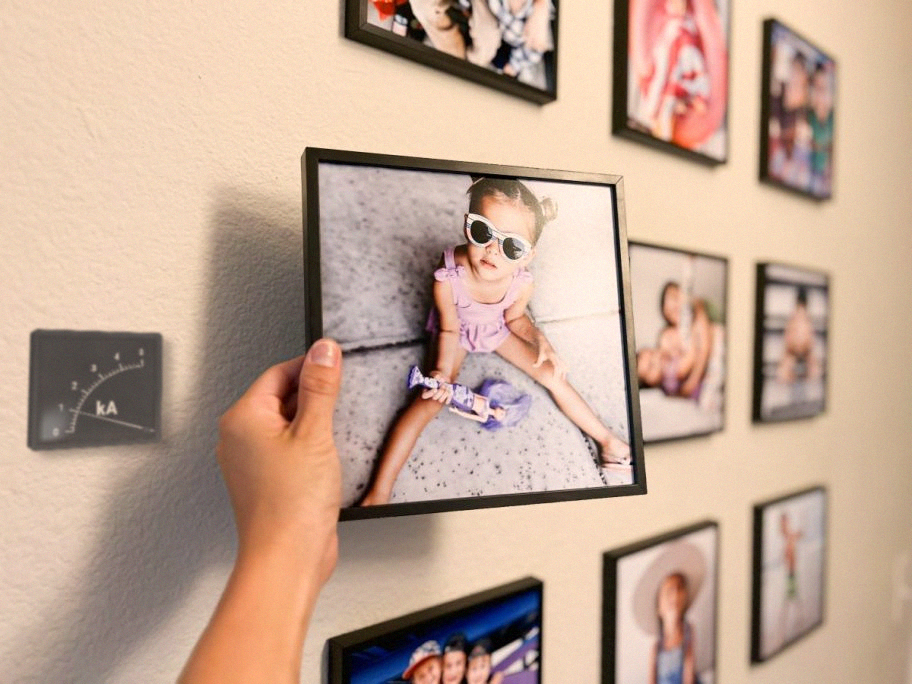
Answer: 1kA
